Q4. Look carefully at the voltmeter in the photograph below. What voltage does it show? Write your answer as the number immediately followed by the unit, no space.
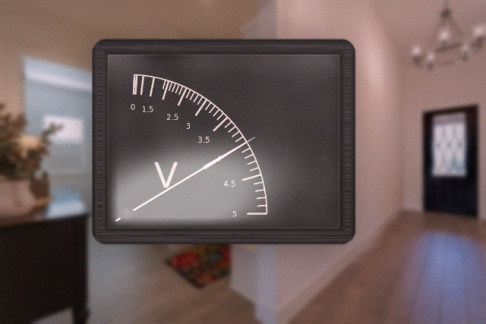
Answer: 4V
